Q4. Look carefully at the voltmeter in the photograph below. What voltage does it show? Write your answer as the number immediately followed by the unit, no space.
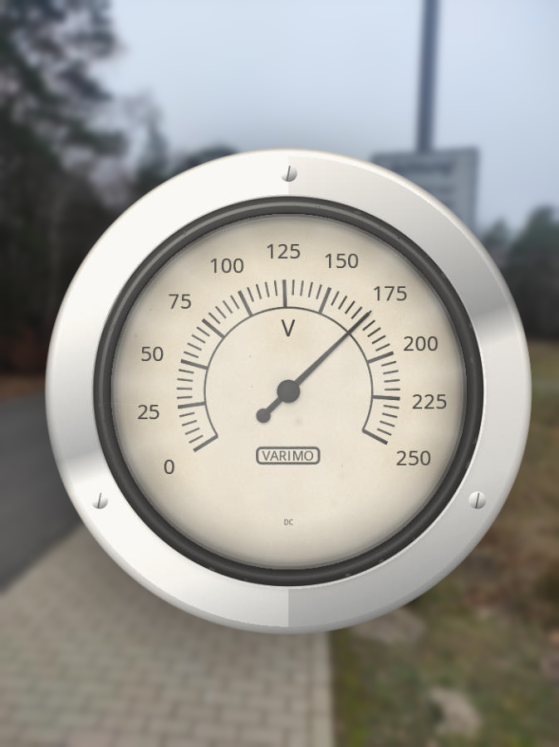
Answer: 175V
